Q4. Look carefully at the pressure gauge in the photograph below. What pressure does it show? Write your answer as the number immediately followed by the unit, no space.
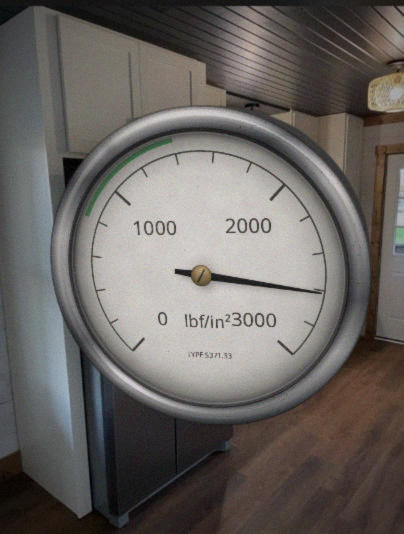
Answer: 2600psi
